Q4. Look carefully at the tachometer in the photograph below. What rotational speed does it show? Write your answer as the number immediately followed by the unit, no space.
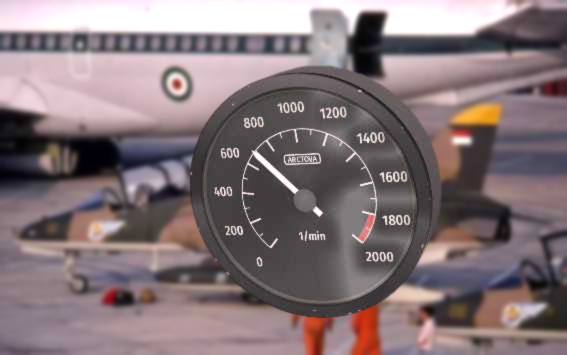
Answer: 700rpm
